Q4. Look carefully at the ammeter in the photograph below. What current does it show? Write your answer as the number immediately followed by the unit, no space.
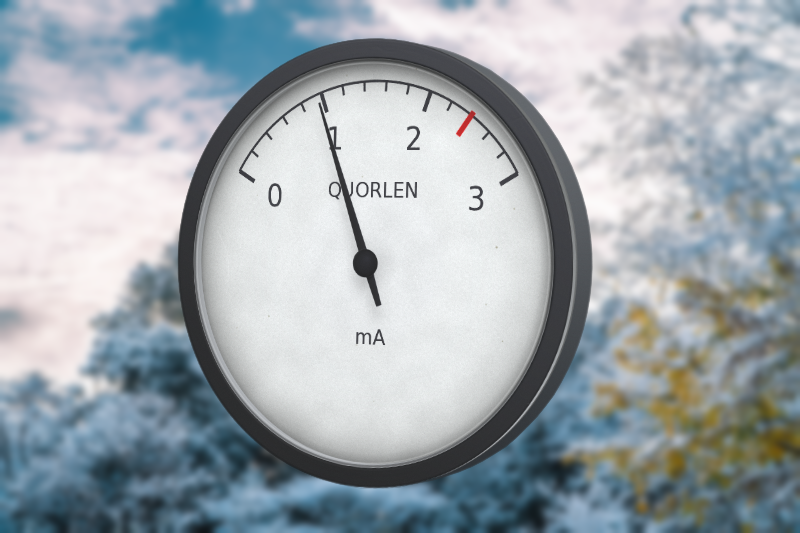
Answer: 1mA
